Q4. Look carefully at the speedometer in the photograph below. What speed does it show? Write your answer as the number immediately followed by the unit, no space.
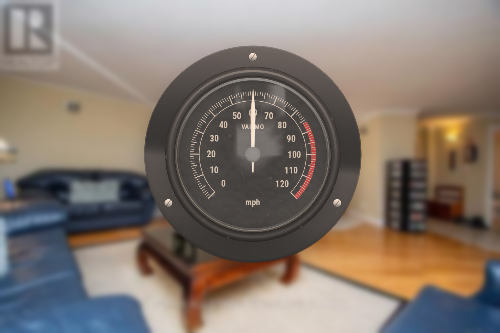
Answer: 60mph
